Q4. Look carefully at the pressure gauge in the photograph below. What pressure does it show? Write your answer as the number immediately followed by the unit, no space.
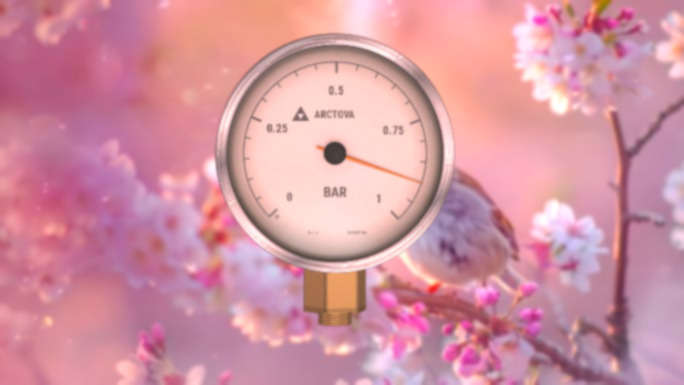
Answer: 0.9bar
